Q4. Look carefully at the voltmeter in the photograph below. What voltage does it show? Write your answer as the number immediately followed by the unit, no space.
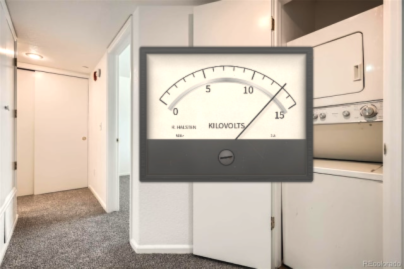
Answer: 13kV
